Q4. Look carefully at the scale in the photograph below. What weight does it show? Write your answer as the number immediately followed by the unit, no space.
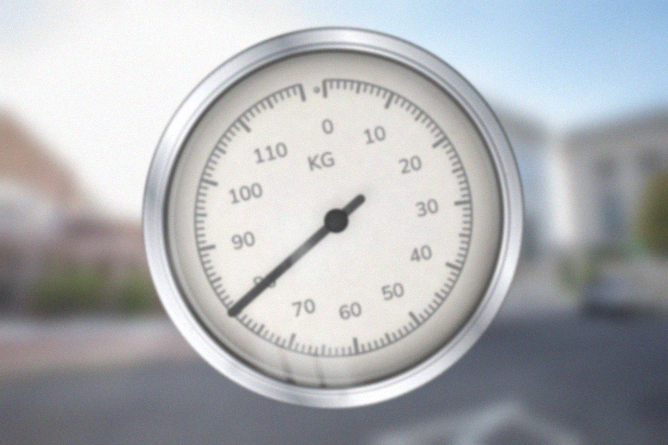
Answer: 80kg
